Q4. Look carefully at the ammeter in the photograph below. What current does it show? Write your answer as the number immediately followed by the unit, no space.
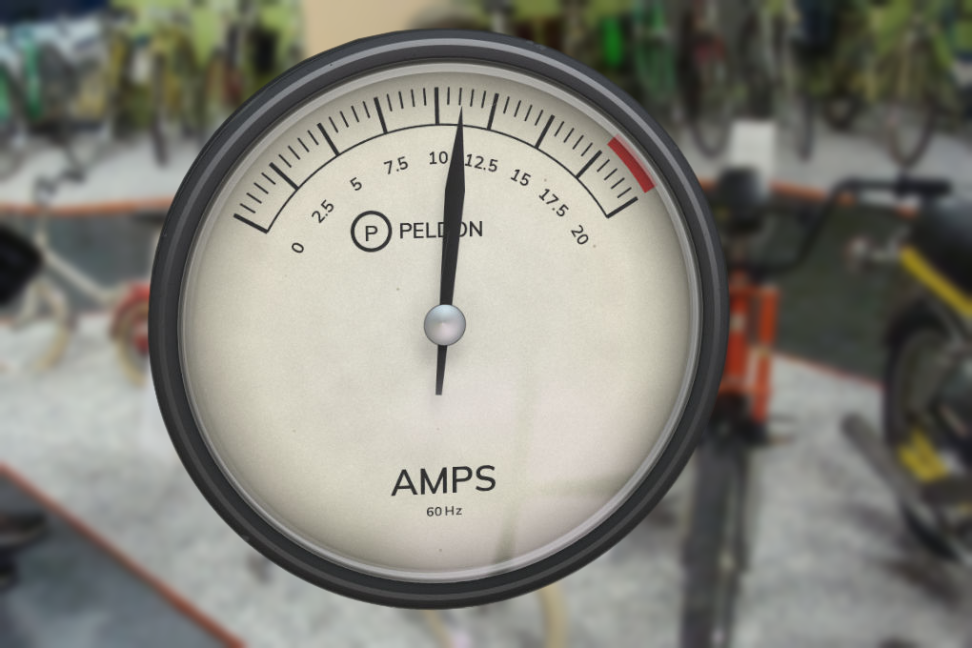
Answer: 11A
